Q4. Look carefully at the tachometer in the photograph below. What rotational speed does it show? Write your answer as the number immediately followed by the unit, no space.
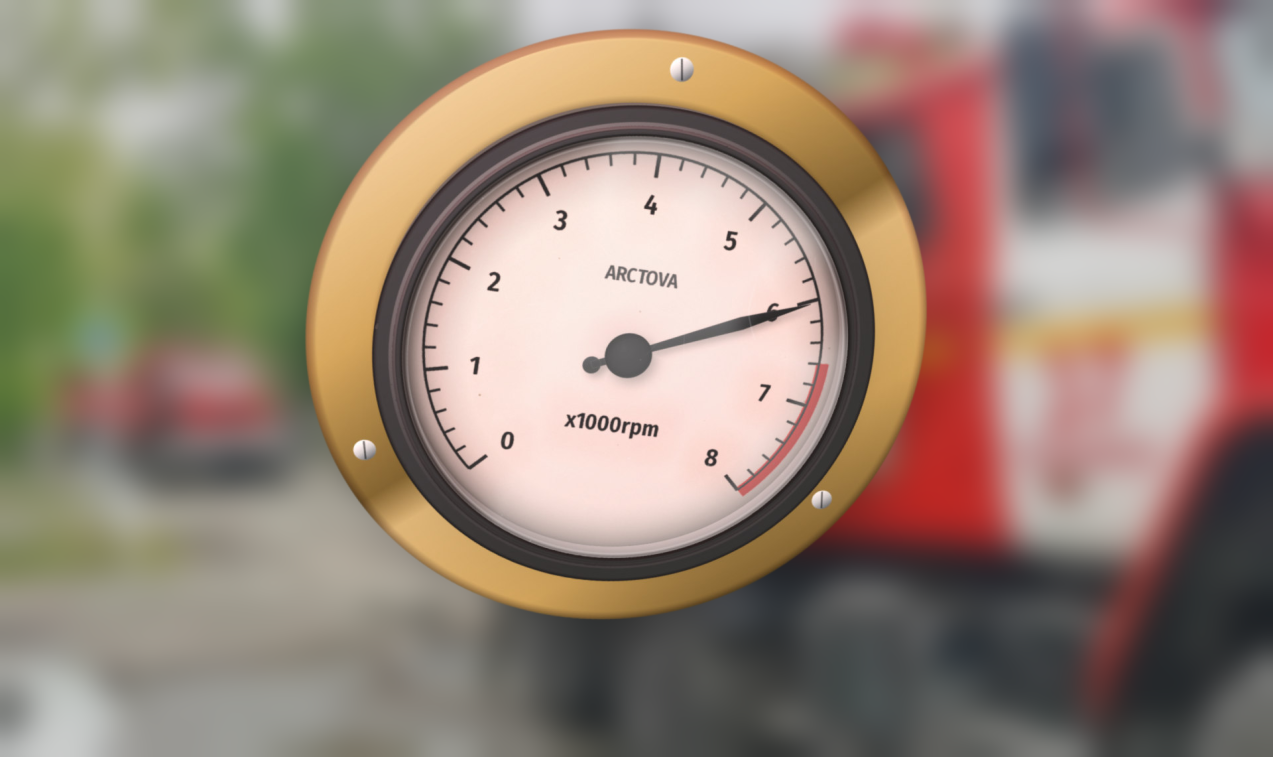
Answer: 6000rpm
